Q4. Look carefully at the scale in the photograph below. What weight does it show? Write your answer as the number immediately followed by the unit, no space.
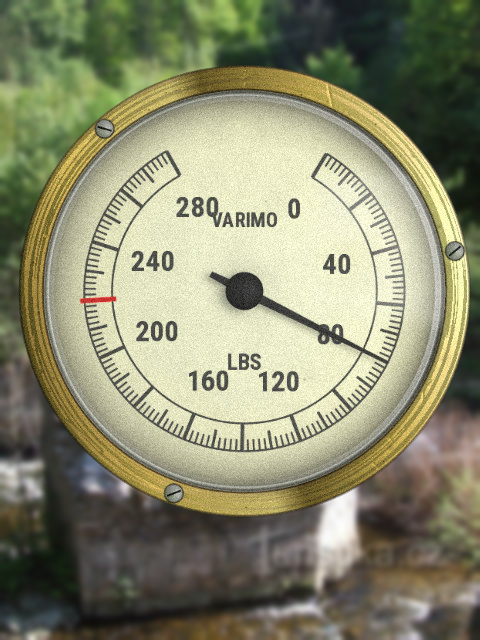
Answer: 80lb
